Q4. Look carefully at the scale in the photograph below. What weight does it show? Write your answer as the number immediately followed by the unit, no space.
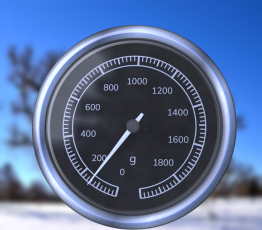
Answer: 140g
